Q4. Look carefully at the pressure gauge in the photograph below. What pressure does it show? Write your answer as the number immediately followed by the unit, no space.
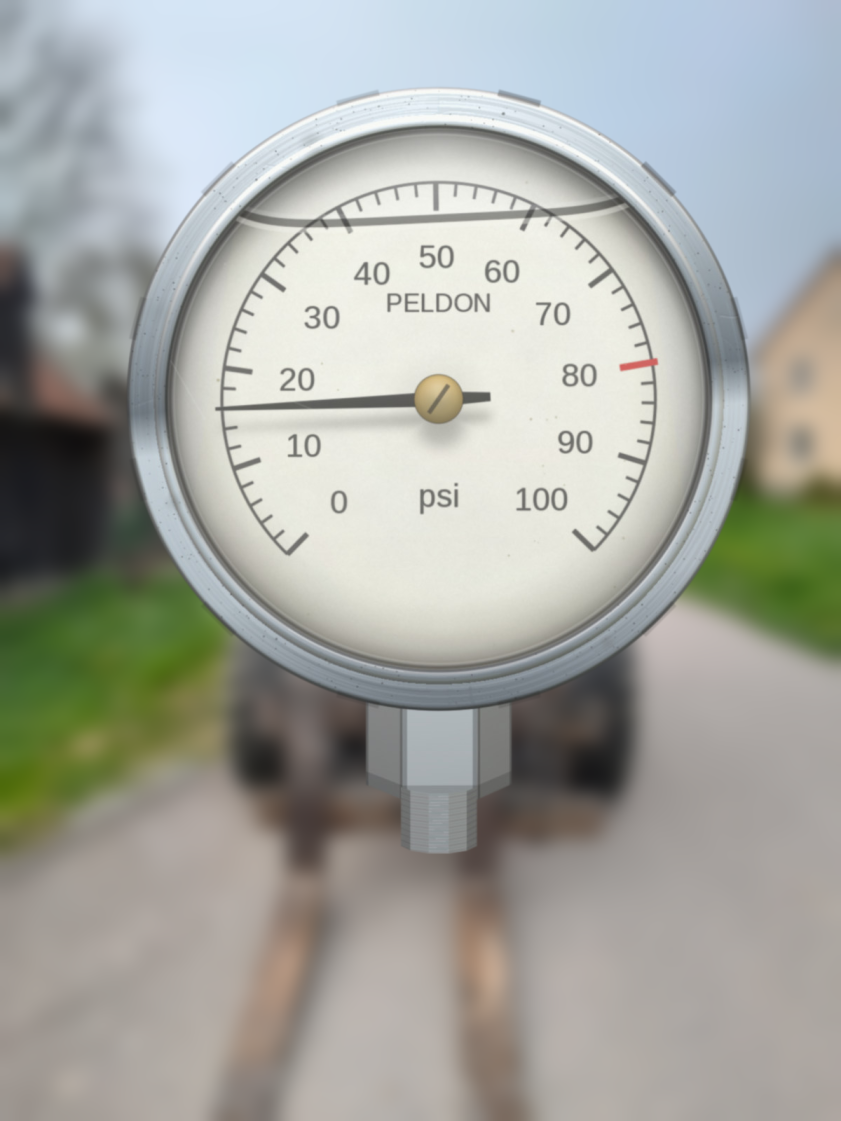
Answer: 16psi
